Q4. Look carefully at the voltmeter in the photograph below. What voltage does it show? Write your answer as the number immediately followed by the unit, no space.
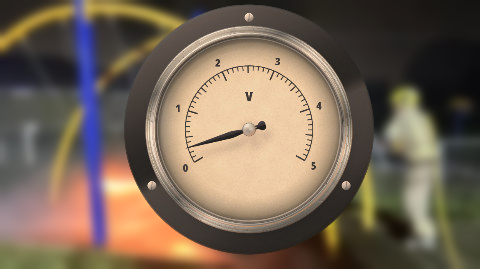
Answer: 0.3V
